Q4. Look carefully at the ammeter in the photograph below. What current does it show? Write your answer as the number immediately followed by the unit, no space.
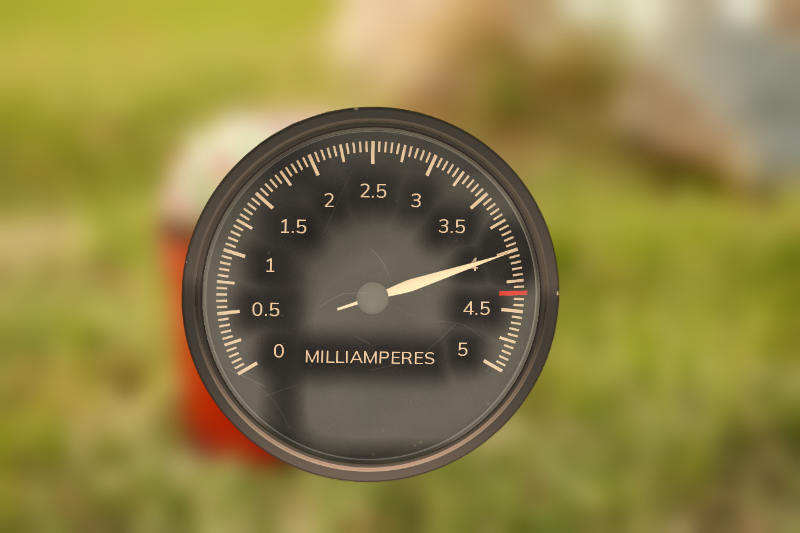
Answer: 4mA
